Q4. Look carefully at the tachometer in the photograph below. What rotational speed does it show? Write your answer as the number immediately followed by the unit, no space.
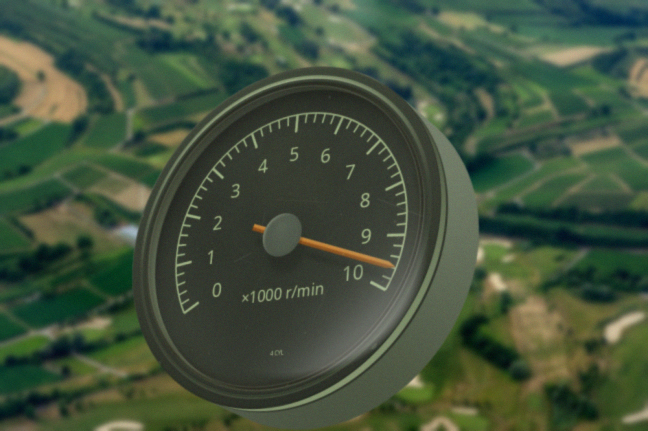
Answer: 9600rpm
